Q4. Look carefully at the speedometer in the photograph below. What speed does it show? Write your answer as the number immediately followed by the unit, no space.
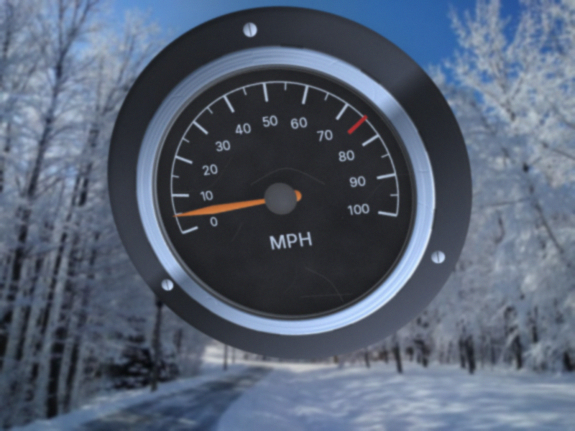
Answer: 5mph
